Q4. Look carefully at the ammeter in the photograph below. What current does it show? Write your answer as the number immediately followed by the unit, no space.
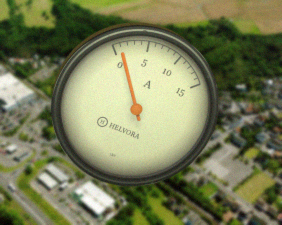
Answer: 1A
